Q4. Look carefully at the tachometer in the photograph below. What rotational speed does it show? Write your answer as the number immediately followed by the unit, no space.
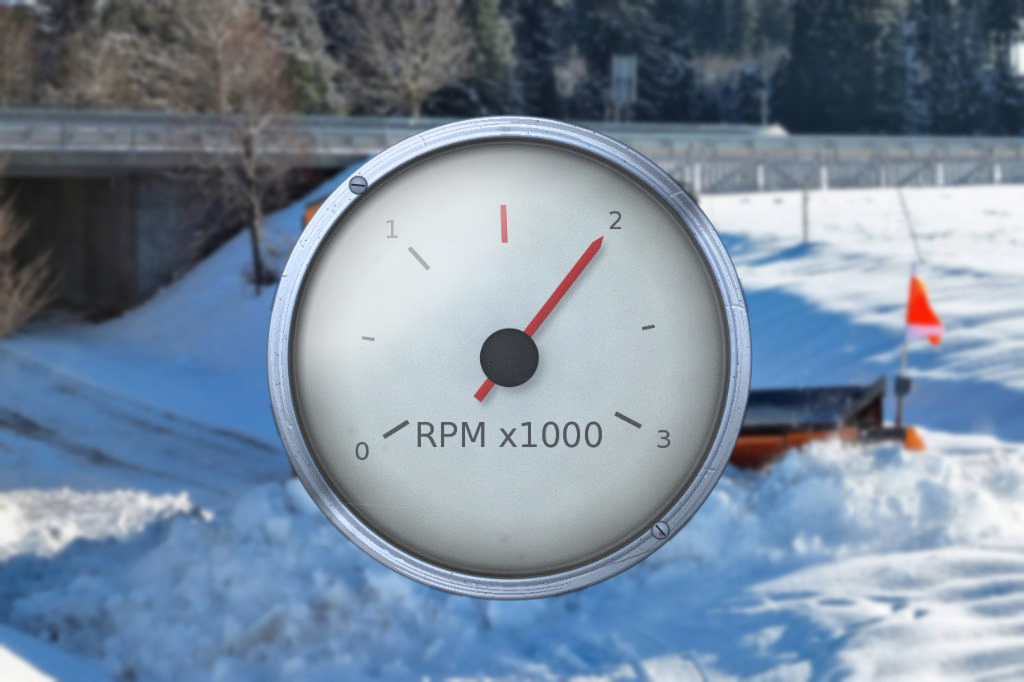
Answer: 2000rpm
